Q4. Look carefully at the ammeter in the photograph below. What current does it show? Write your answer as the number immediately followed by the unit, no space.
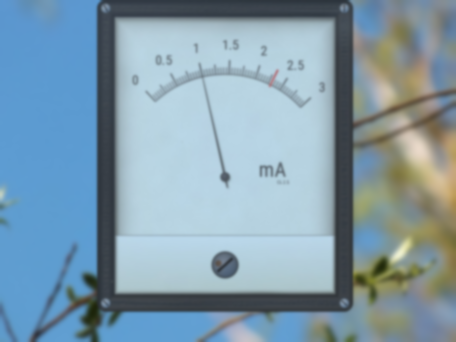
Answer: 1mA
